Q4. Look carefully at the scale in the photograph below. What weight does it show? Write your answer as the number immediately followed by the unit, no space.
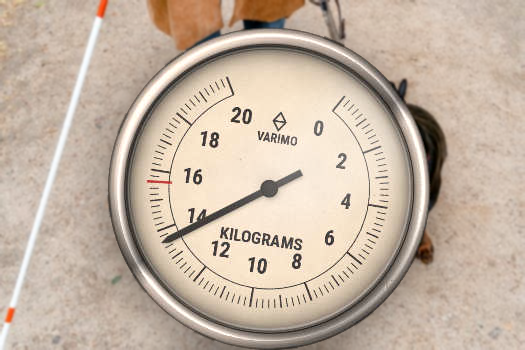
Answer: 13.6kg
